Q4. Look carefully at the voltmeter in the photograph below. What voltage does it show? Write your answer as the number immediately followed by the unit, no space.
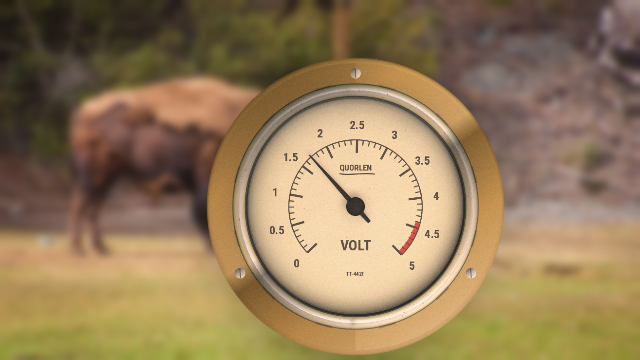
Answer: 1.7V
